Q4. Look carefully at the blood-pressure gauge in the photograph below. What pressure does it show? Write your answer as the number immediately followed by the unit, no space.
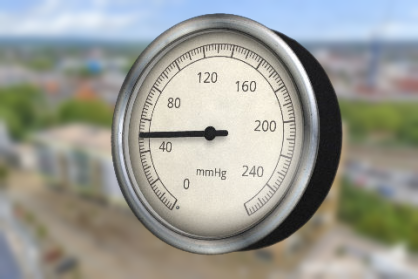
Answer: 50mmHg
